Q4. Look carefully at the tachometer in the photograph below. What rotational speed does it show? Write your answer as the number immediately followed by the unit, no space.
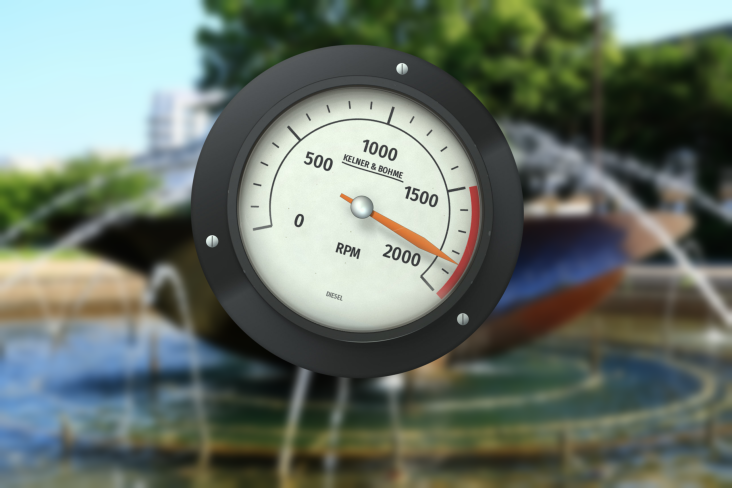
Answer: 1850rpm
